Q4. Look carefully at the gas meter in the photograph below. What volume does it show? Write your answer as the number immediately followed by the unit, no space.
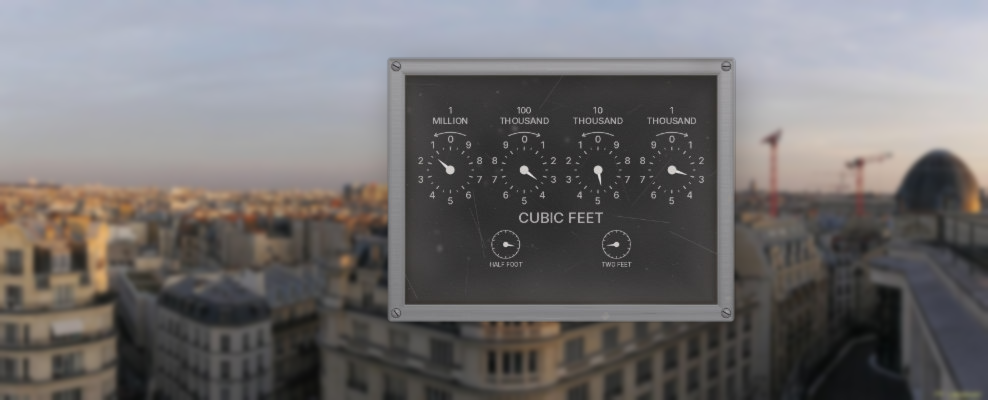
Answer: 135300ft³
